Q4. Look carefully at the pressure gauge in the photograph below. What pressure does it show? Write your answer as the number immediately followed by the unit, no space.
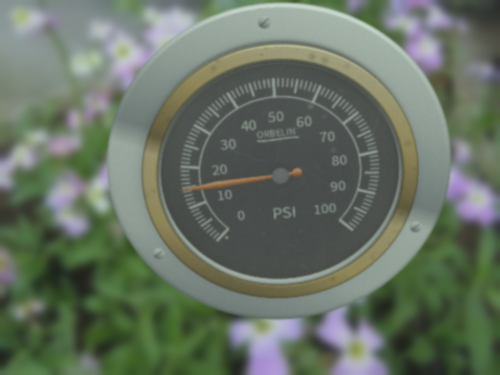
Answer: 15psi
